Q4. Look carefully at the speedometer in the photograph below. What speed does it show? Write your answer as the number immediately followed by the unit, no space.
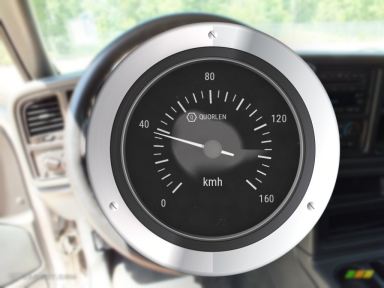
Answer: 37.5km/h
